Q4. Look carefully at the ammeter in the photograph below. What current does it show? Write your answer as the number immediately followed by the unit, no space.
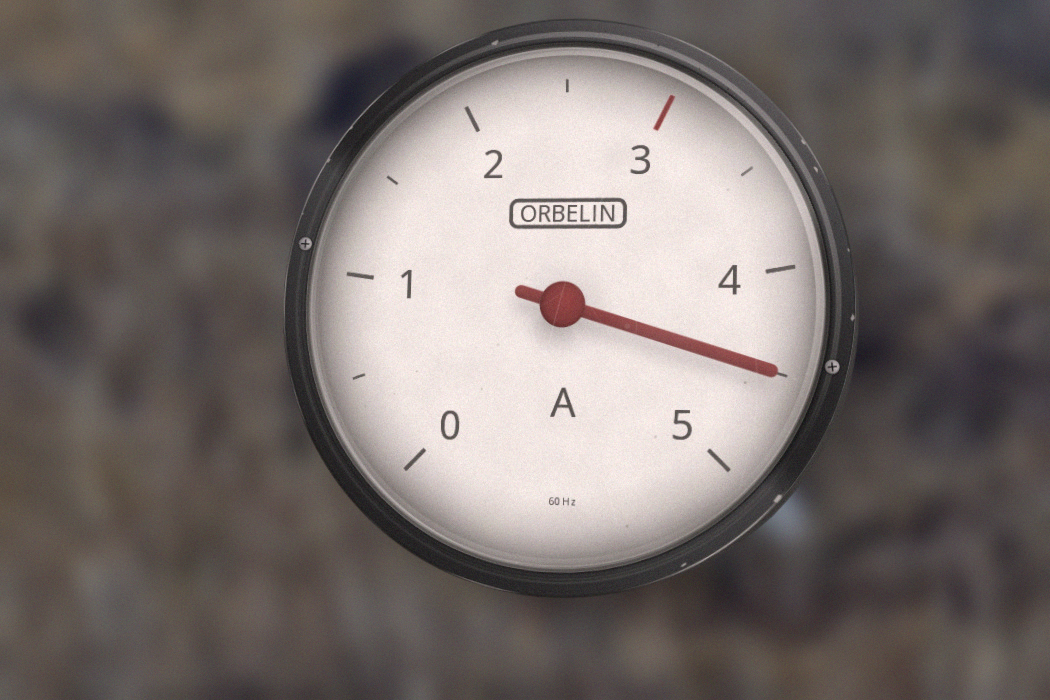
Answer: 4.5A
